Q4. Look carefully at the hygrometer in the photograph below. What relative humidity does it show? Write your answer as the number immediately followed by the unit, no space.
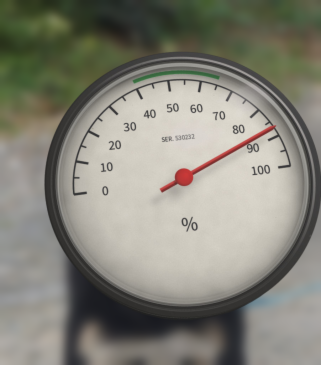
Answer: 87.5%
